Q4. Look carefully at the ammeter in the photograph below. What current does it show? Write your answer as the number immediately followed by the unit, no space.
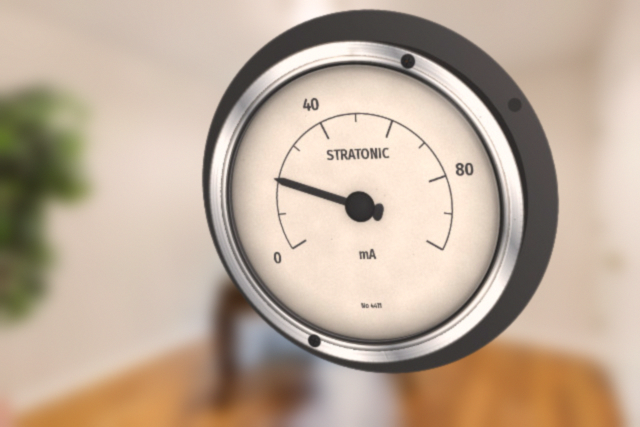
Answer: 20mA
